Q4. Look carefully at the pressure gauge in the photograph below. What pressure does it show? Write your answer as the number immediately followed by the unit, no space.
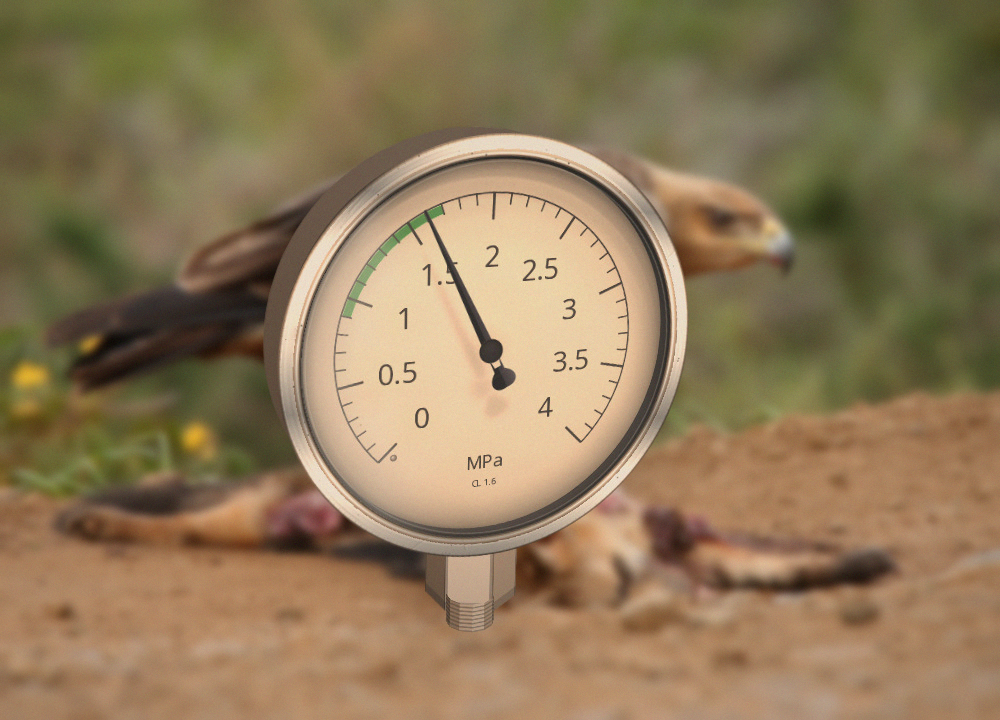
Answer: 1.6MPa
